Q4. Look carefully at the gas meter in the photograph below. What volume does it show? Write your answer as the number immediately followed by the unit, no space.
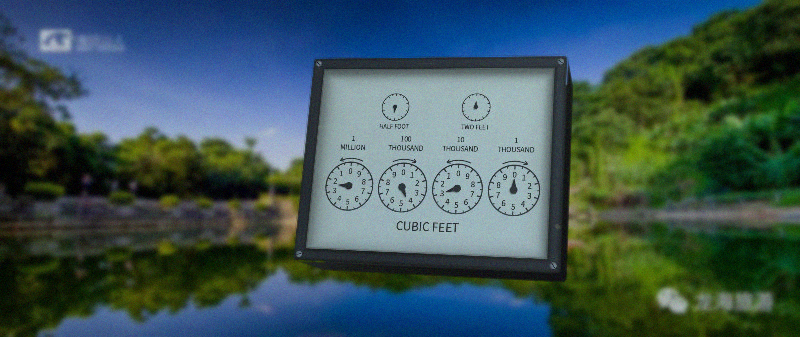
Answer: 243000ft³
